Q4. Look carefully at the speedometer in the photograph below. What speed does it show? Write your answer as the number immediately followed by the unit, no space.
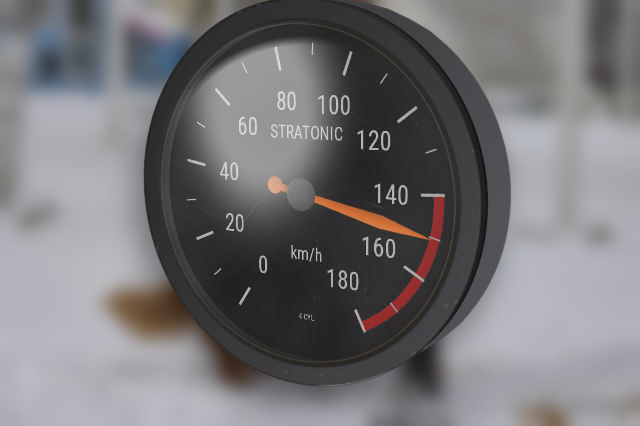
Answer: 150km/h
